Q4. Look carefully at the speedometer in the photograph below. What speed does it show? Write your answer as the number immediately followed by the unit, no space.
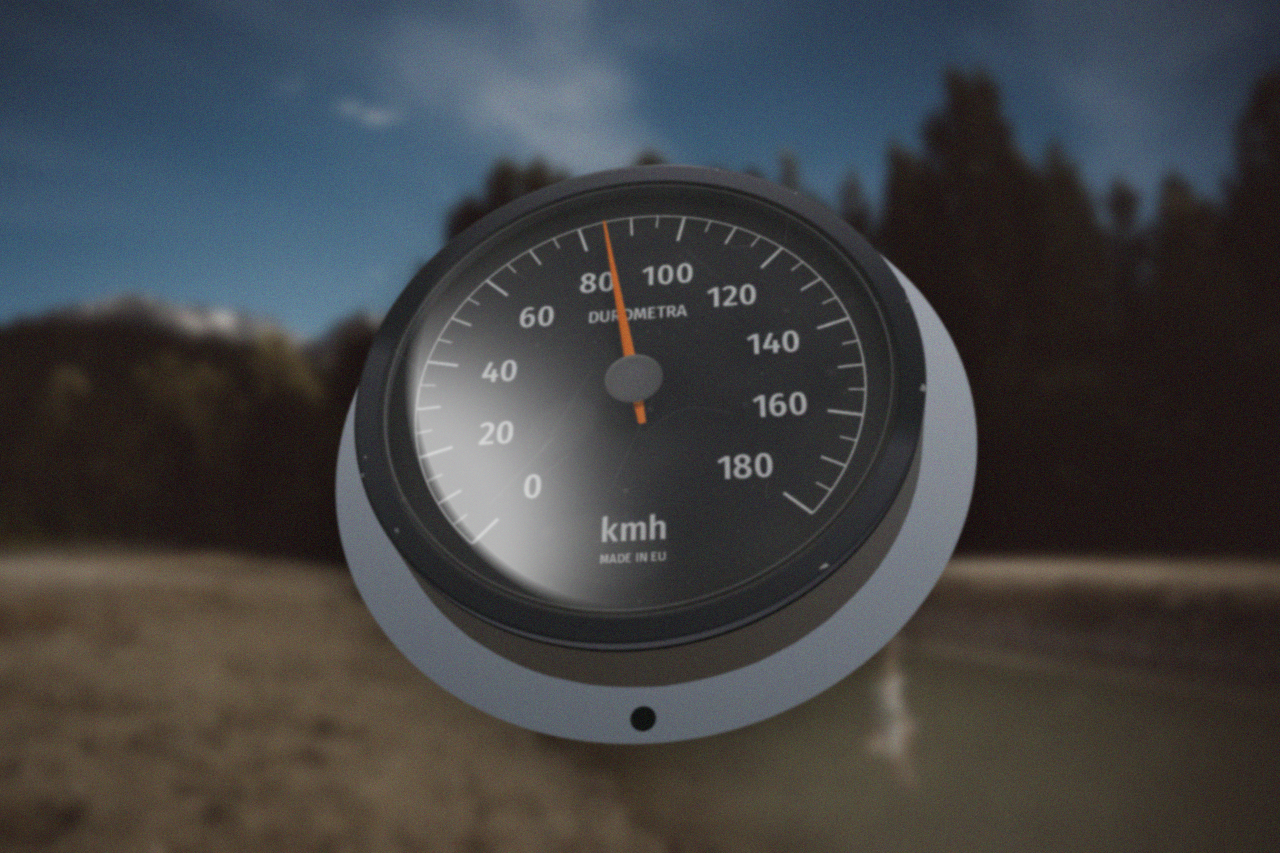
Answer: 85km/h
